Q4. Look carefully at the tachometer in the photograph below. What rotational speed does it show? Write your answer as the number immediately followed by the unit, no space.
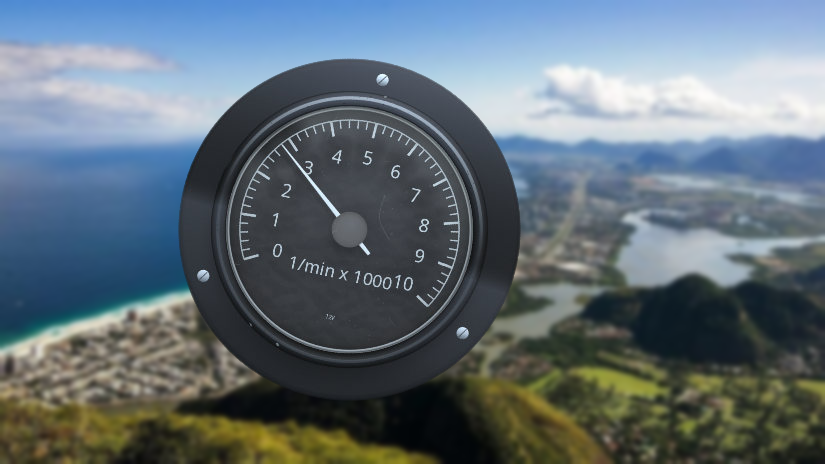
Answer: 2800rpm
